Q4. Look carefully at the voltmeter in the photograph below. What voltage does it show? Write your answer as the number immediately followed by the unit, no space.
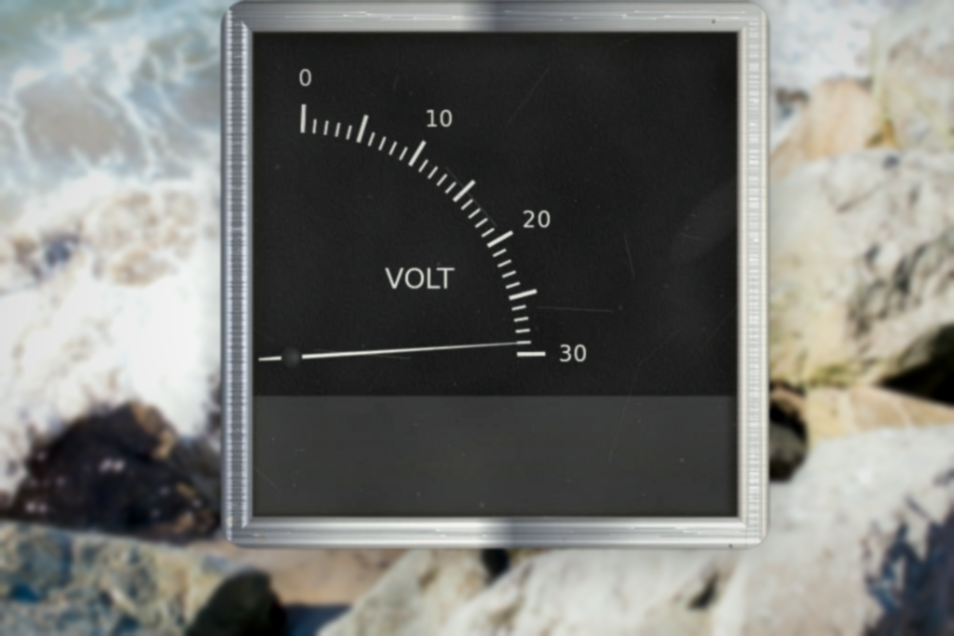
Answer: 29V
